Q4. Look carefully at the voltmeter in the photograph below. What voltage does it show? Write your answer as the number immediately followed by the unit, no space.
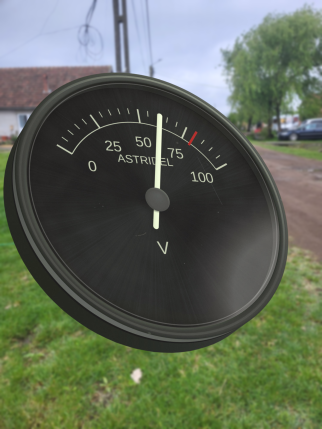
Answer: 60V
